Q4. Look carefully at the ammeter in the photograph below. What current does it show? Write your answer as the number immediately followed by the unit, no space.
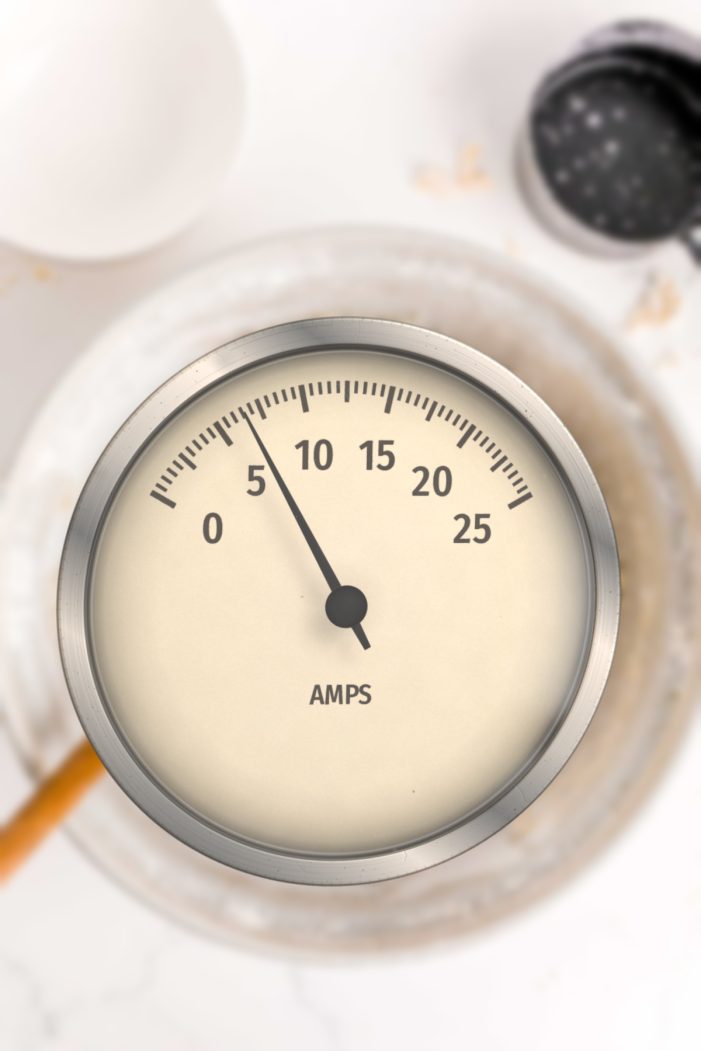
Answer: 6.5A
